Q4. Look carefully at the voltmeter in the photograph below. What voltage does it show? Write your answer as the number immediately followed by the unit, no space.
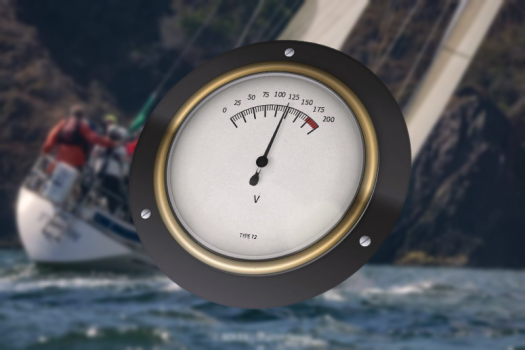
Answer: 125V
